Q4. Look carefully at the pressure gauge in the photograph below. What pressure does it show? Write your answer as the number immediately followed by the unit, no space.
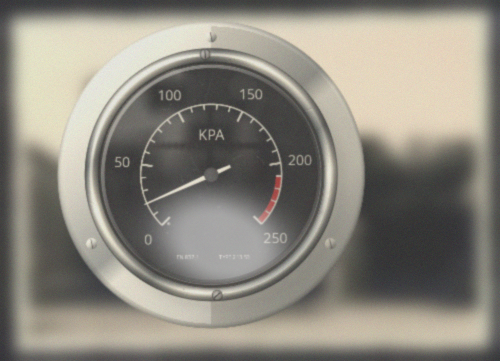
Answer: 20kPa
